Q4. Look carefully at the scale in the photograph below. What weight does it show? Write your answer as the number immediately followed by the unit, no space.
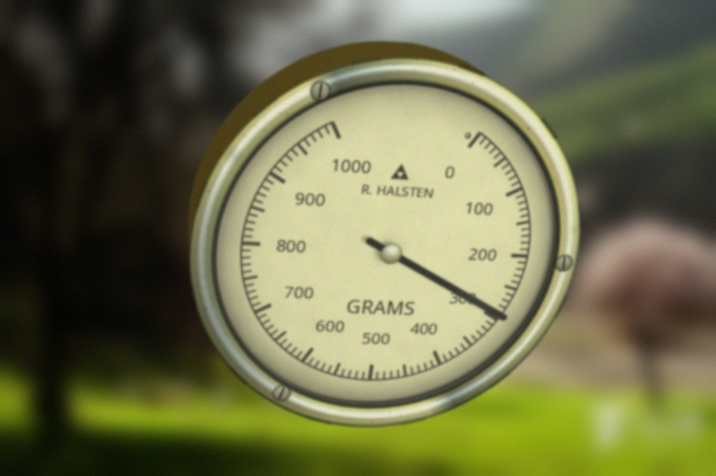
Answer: 290g
